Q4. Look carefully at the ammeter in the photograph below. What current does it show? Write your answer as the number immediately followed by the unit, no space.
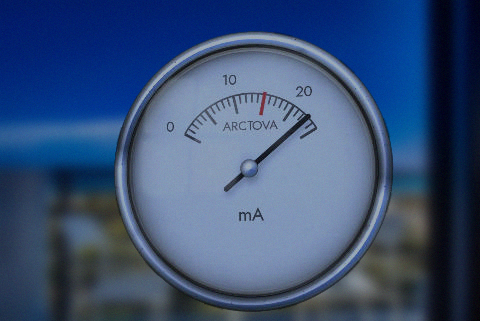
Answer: 23mA
